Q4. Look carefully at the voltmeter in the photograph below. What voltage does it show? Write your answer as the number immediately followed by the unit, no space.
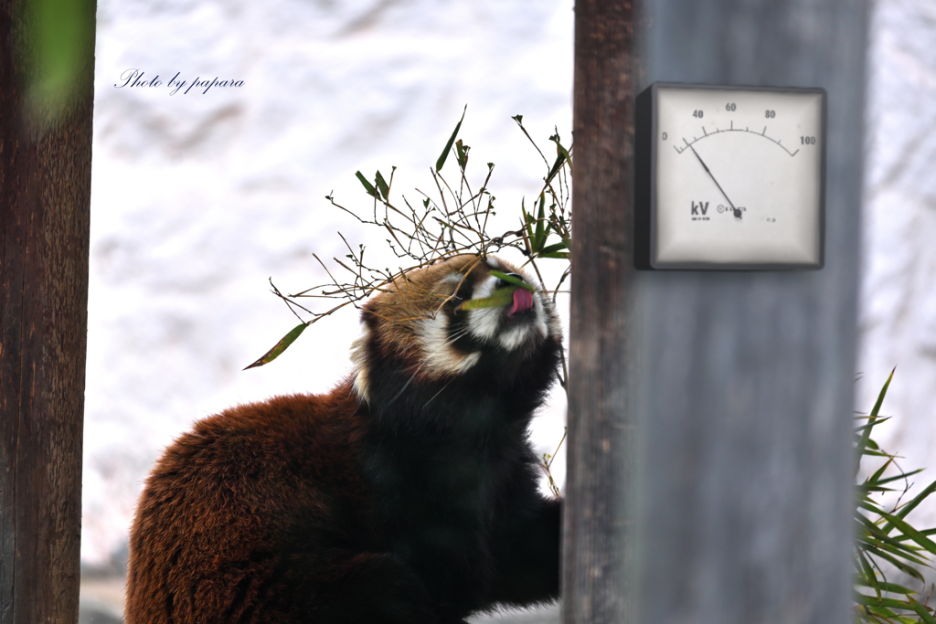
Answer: 20kV
